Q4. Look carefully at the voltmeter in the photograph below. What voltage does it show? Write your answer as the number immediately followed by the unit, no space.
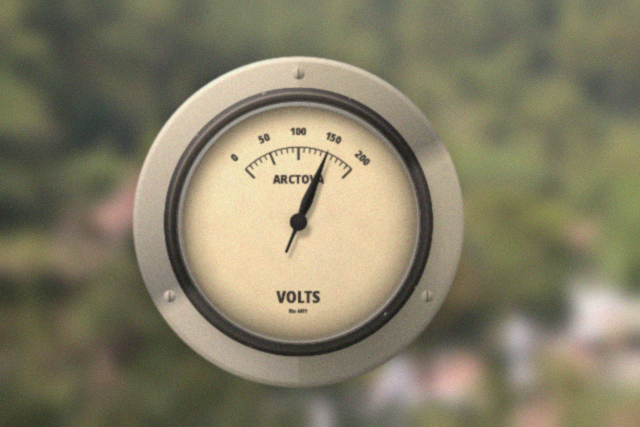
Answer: 150V
